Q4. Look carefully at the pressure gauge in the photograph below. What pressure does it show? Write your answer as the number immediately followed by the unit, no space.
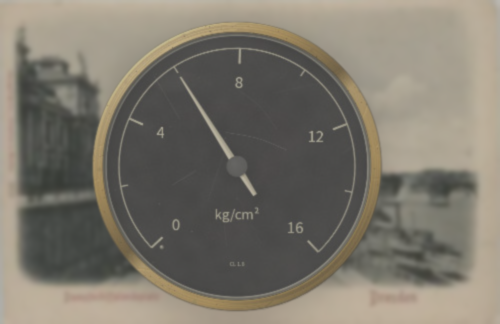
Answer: 6kg/cm²
